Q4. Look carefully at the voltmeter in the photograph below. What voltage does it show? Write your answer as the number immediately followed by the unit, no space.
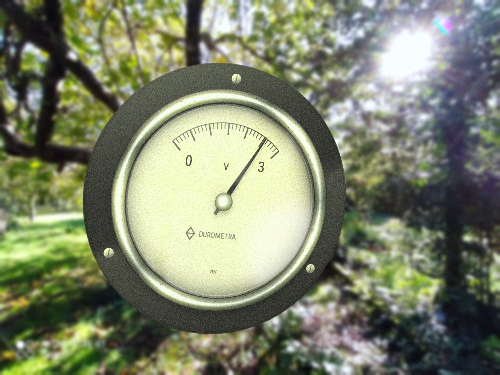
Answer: 2.5V
